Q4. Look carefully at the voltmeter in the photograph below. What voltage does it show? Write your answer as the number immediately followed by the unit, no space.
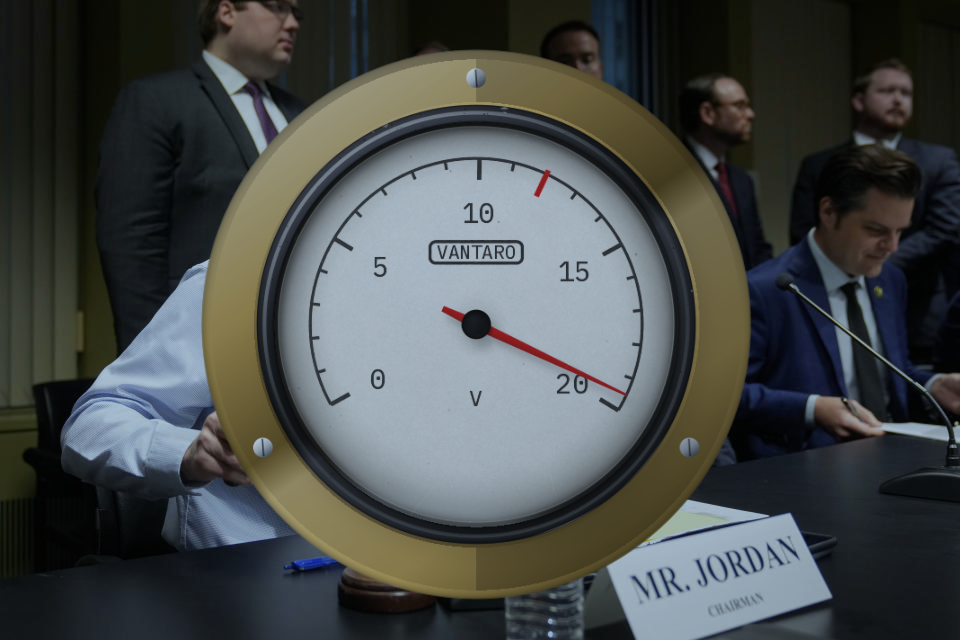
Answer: 19.5V
